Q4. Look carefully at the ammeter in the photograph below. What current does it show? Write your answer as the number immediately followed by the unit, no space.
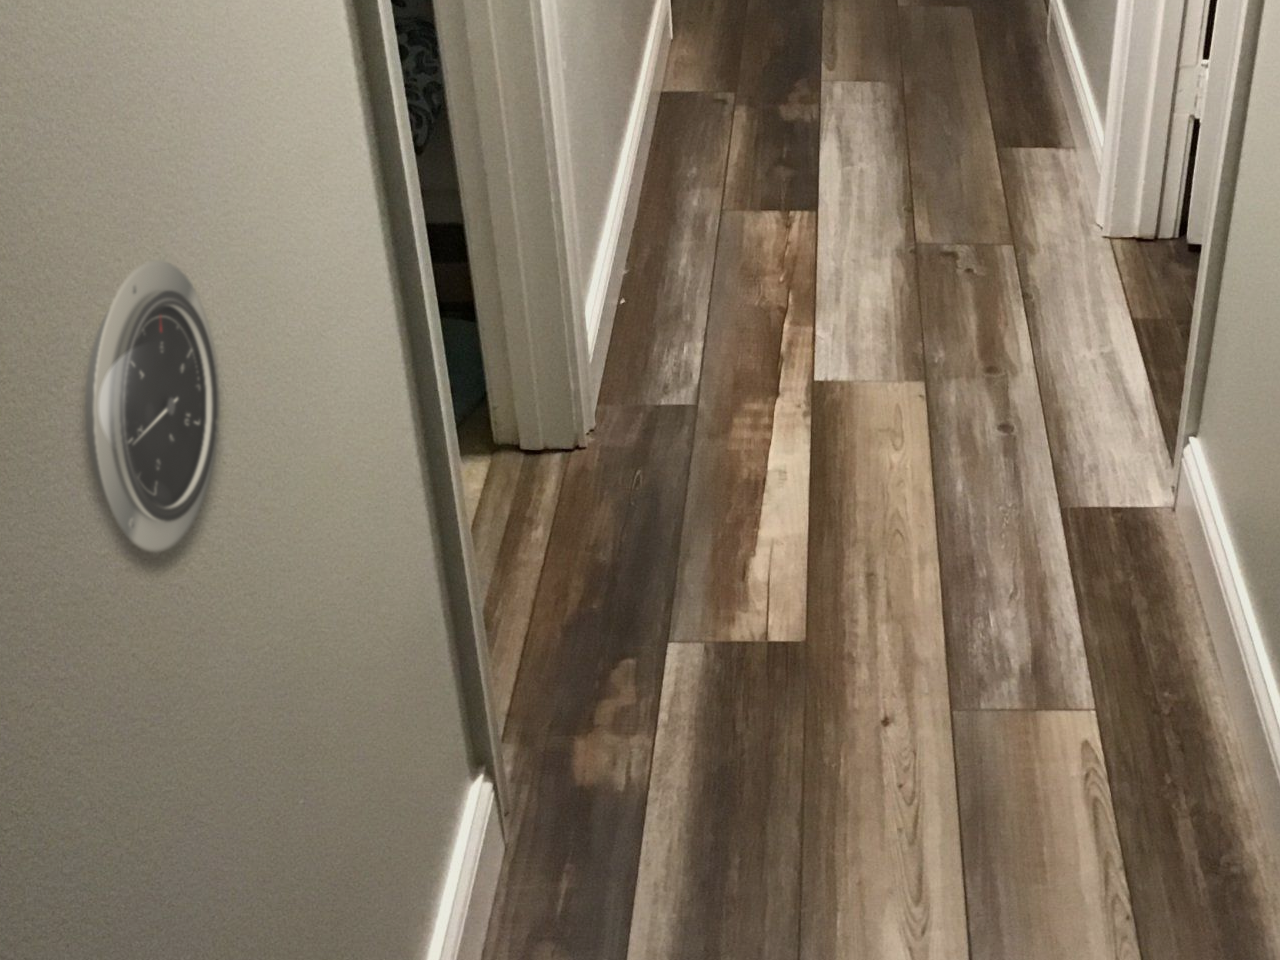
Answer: 2A
